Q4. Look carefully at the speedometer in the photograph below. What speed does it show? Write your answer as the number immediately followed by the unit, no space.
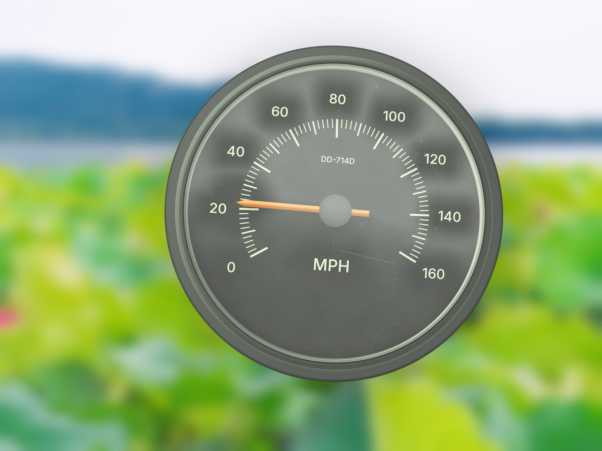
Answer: 22mph
